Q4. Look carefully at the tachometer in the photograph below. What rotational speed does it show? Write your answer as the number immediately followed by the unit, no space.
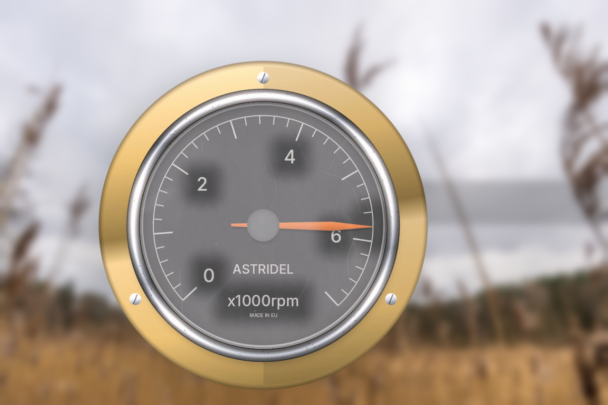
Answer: 5800rpm
